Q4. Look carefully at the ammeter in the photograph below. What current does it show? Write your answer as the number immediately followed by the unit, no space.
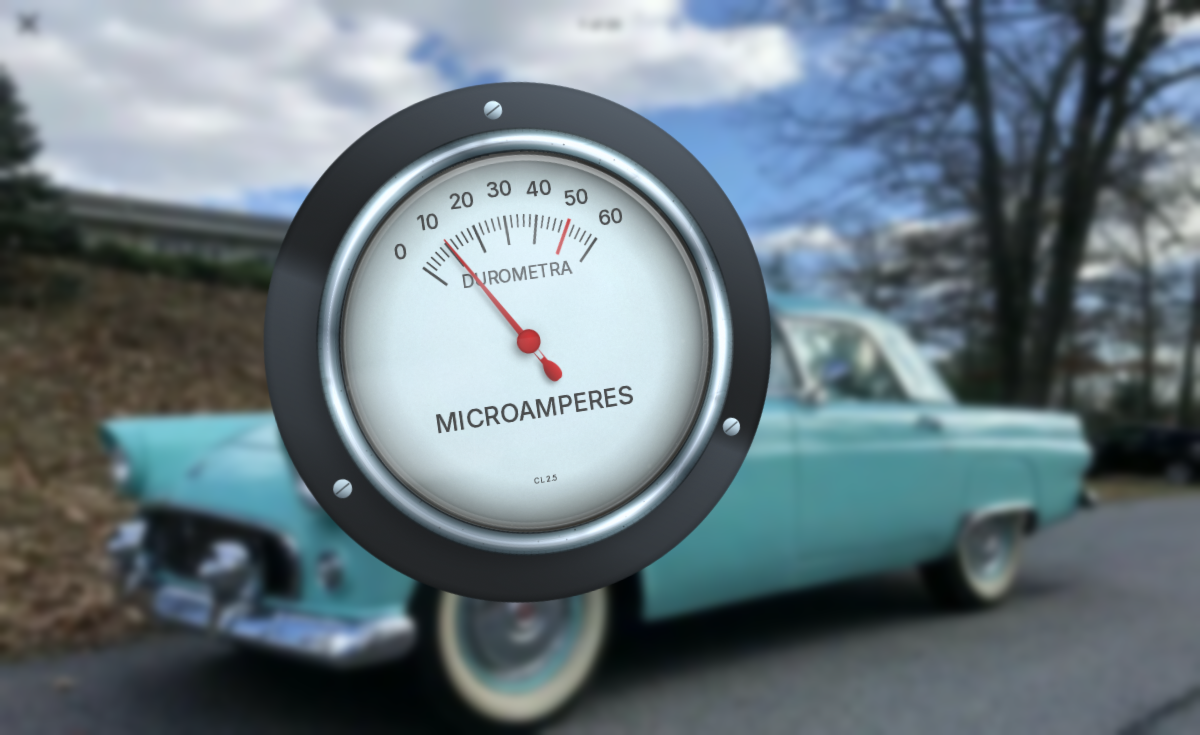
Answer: 10µA
